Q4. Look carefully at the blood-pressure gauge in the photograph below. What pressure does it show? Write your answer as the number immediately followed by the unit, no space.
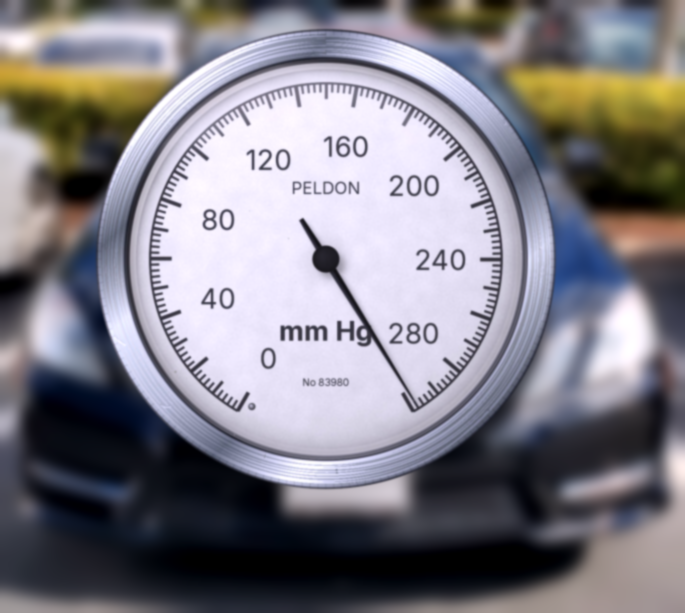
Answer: 298mmHg
